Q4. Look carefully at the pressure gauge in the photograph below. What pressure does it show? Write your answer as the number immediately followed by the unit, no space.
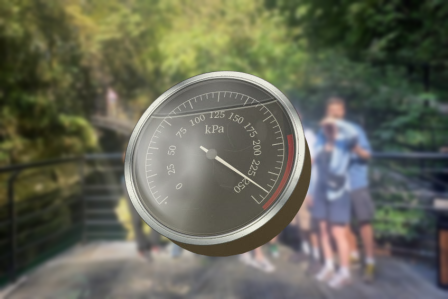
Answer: 240kPa
